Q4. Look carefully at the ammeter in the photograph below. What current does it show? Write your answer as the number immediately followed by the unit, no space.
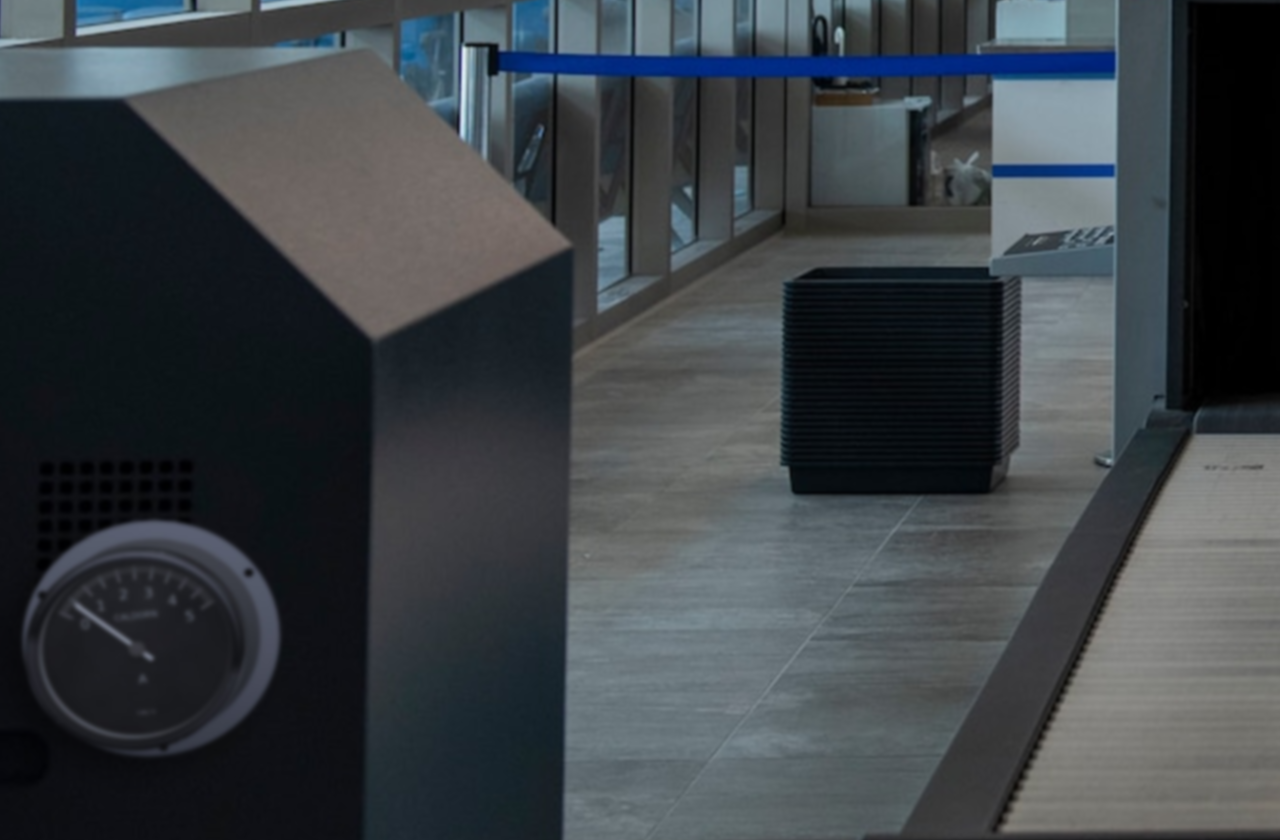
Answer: 0.5A
